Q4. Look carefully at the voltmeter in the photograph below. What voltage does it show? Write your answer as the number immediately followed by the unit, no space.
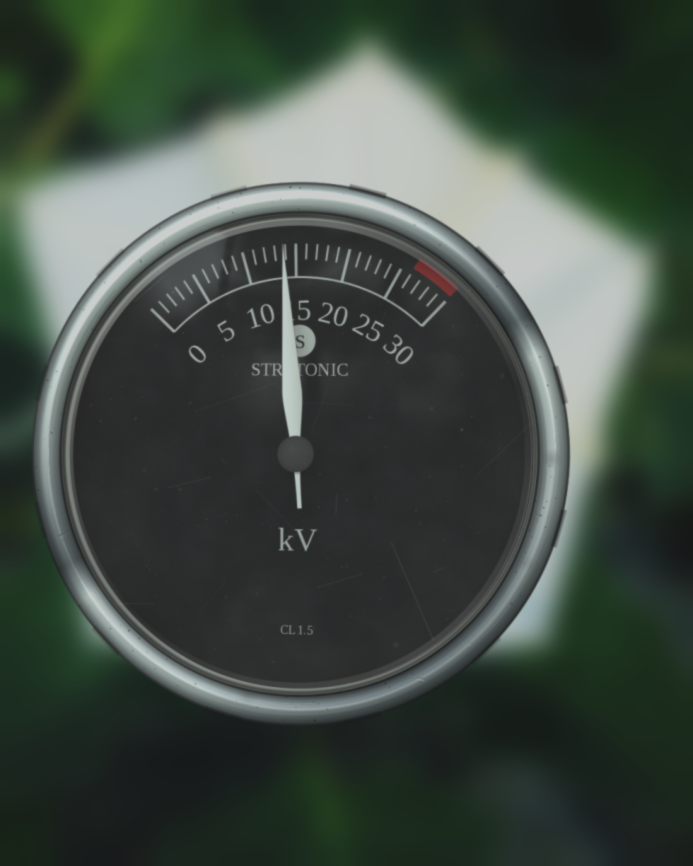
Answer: 14kV
